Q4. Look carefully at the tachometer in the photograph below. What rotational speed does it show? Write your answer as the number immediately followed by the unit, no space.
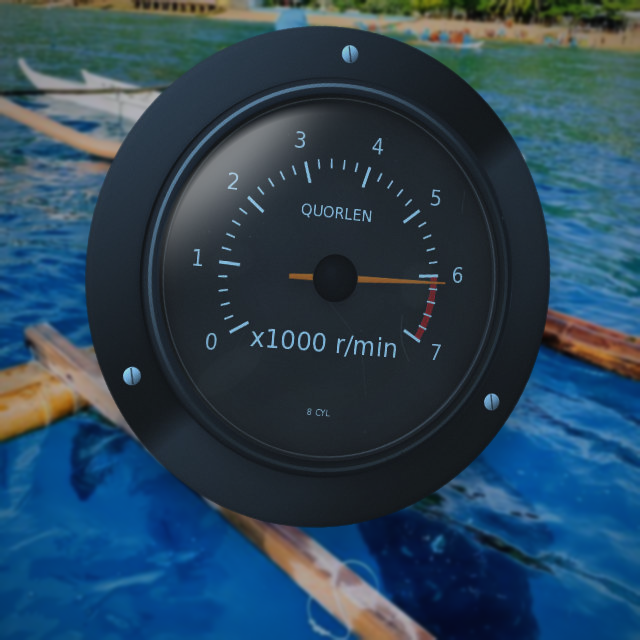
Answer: 6100rpm
